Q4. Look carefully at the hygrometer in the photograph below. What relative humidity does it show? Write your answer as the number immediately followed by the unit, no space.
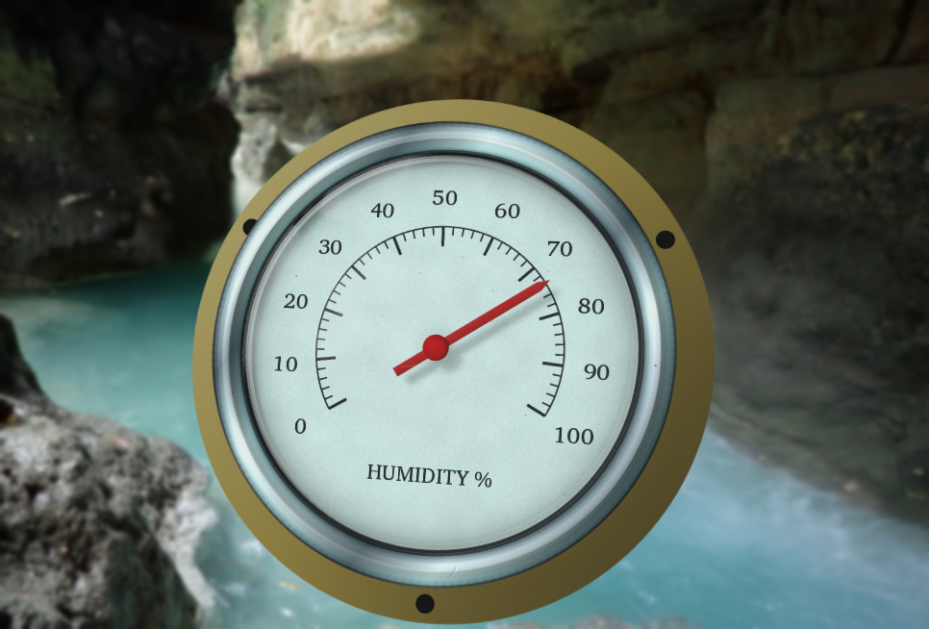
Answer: 74%
